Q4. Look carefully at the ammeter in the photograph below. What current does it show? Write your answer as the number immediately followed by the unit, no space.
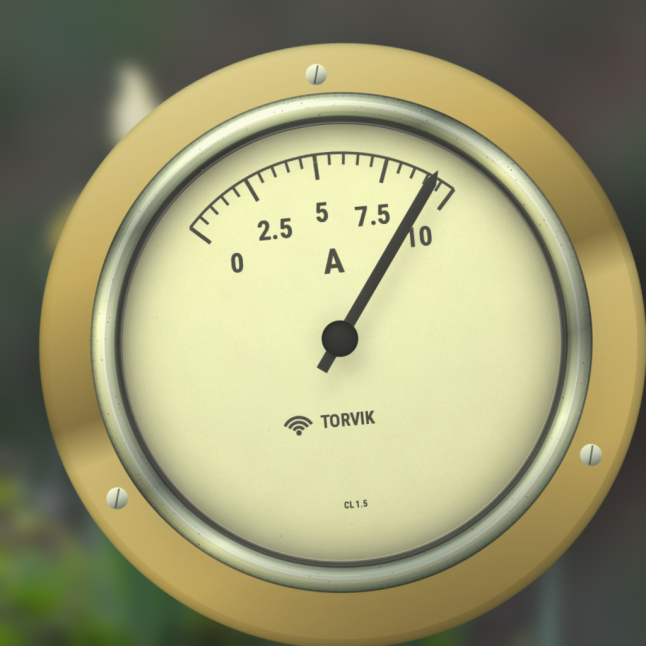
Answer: 9.25A
